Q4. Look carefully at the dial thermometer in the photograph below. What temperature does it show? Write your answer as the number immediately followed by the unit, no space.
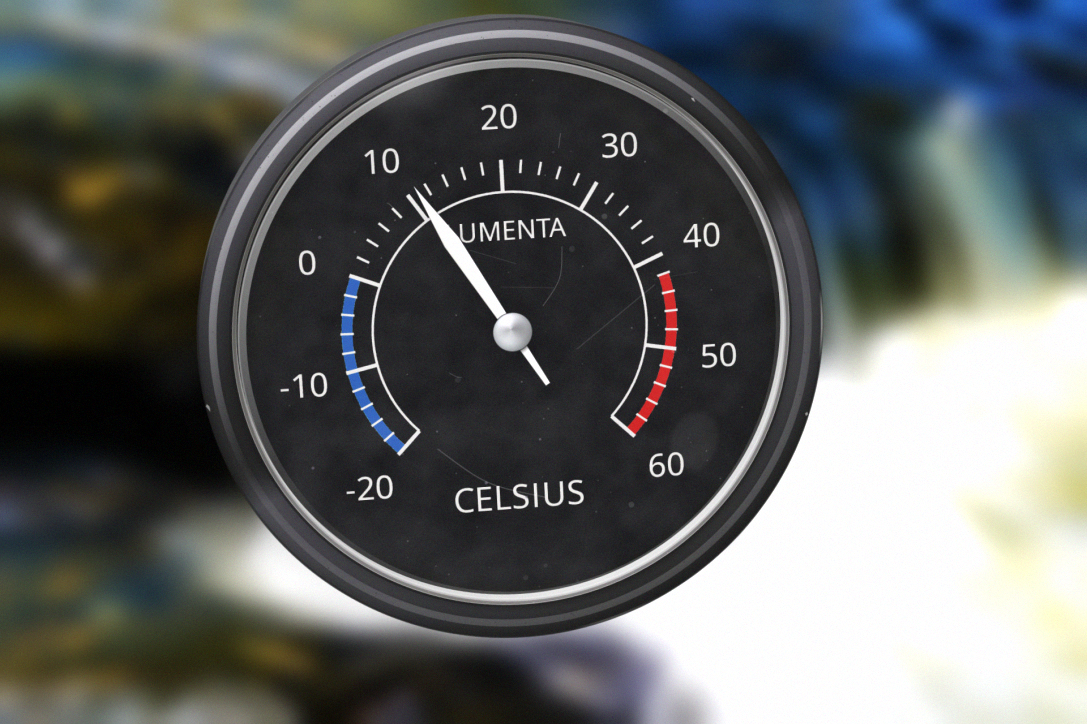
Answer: 11°C
